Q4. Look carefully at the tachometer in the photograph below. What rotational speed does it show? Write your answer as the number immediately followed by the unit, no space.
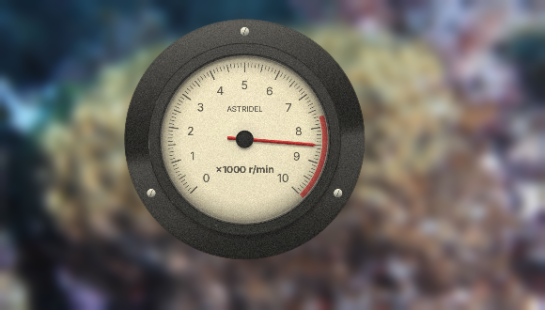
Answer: 8500rpm
